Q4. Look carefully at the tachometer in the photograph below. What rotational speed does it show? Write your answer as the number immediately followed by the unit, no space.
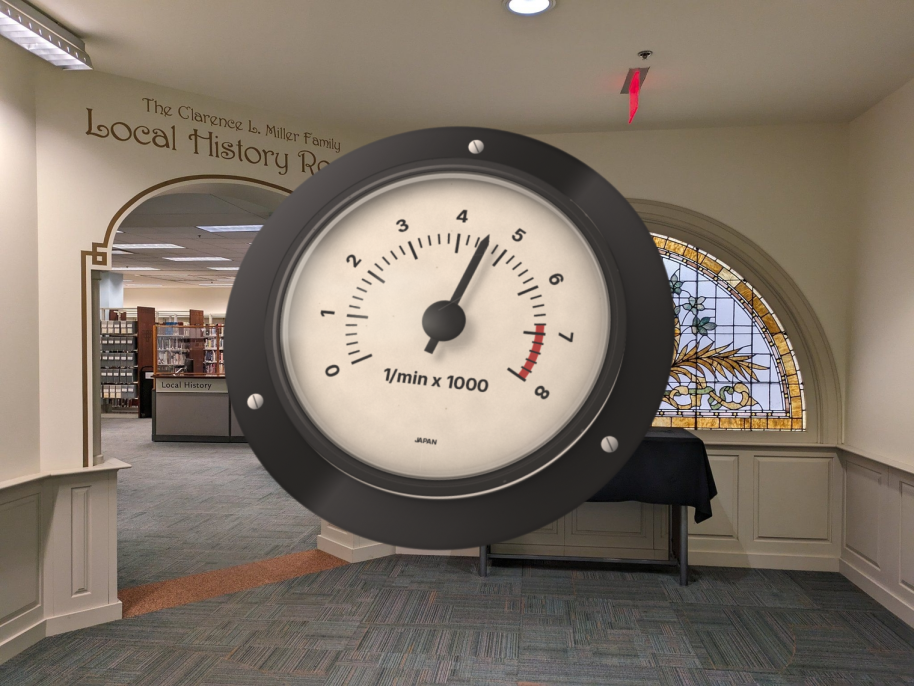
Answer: 4600rpm
